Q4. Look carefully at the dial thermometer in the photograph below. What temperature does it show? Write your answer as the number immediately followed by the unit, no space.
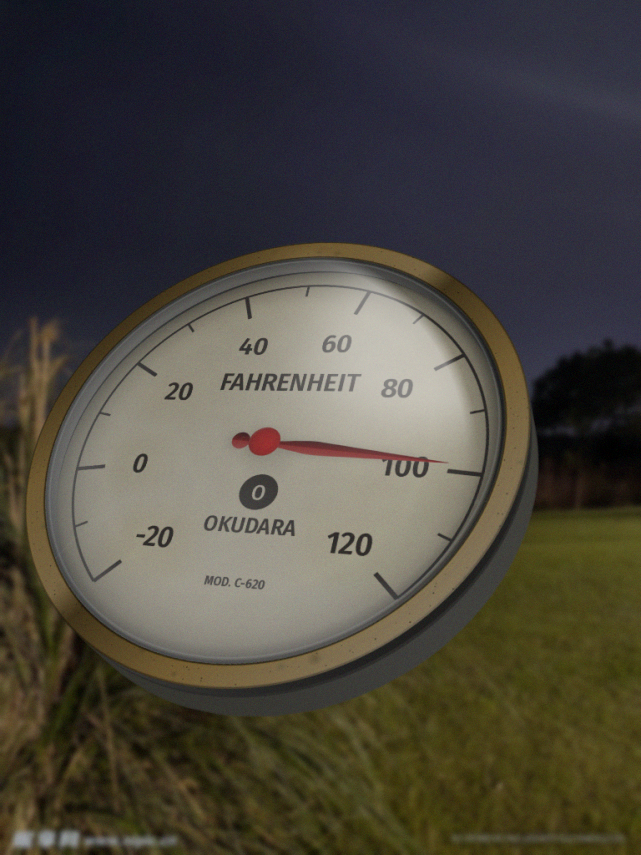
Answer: 100°F
